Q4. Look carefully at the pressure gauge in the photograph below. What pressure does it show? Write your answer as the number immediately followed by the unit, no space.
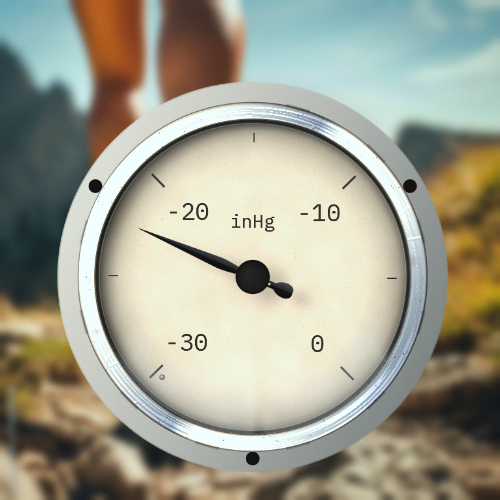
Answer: -22.5inHg
